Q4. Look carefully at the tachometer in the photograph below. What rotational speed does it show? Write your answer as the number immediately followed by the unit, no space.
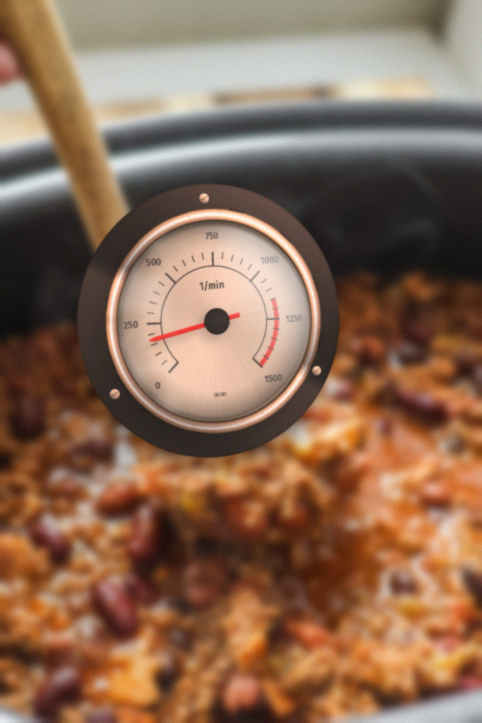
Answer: 175rpm
